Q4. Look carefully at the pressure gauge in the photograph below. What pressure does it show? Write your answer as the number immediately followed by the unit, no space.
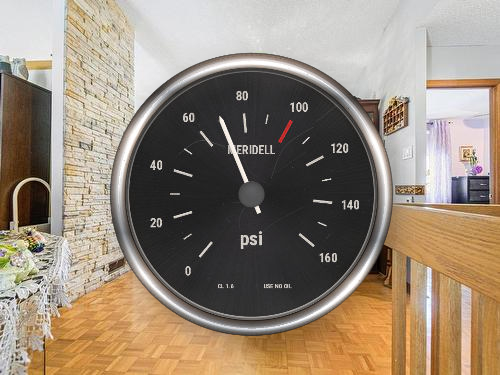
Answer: 70psi
